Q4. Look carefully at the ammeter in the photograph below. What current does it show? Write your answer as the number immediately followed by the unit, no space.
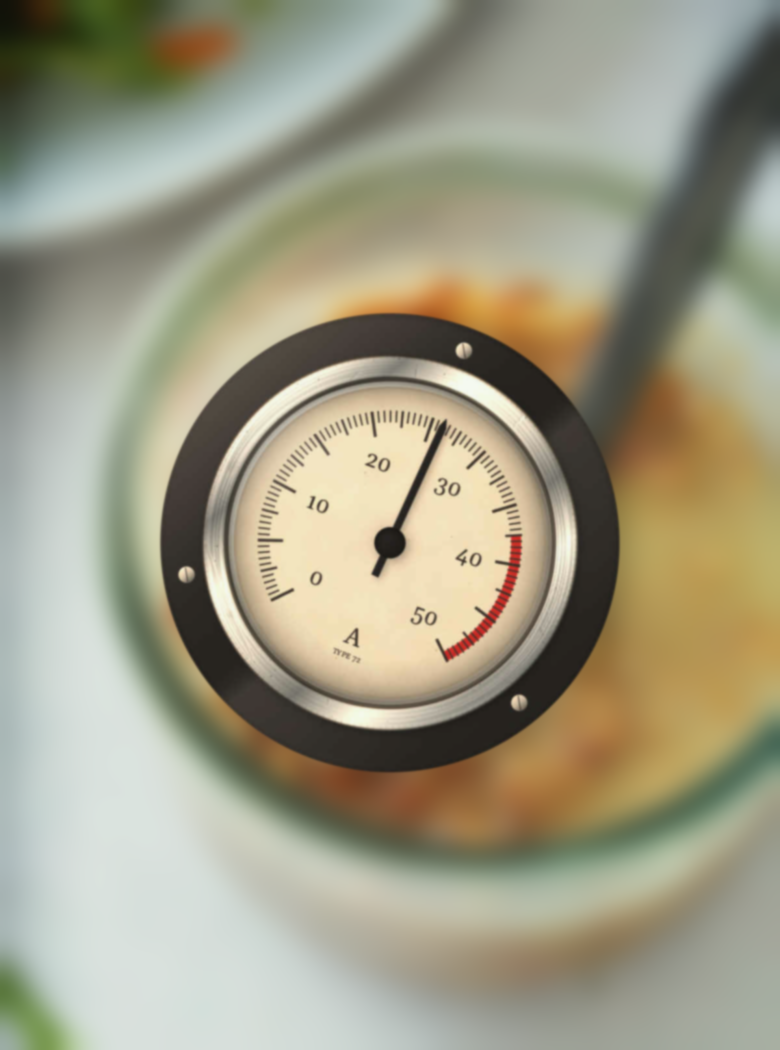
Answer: 26A
